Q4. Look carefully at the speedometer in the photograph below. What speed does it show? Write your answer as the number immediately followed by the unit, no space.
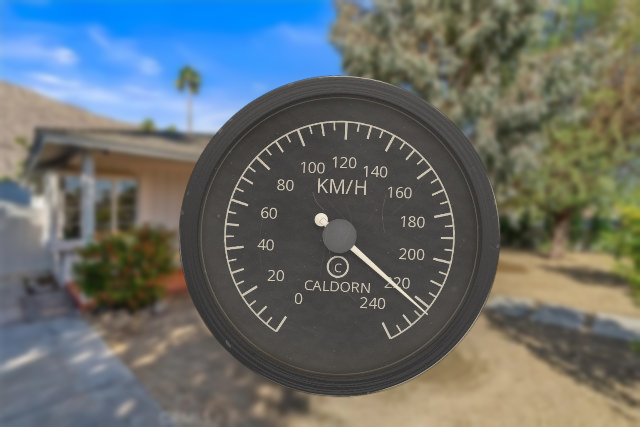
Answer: 222.5km/h
